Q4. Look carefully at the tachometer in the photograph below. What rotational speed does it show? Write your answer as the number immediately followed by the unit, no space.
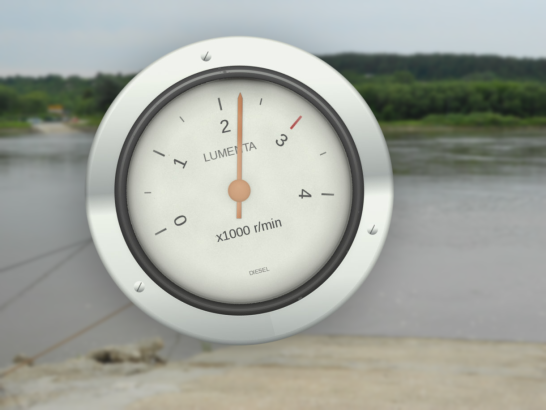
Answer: 2250rpm
